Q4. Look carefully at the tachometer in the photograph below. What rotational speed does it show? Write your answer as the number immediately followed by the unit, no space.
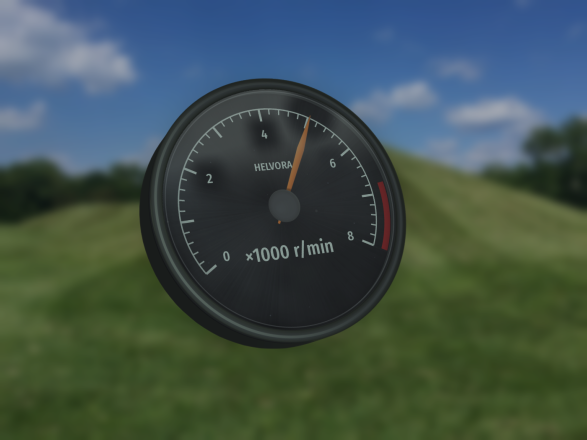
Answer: 5000rpm
